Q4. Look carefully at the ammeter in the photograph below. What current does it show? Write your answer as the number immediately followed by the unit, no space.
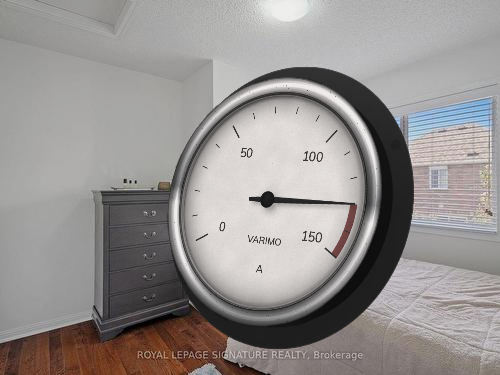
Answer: 130A
